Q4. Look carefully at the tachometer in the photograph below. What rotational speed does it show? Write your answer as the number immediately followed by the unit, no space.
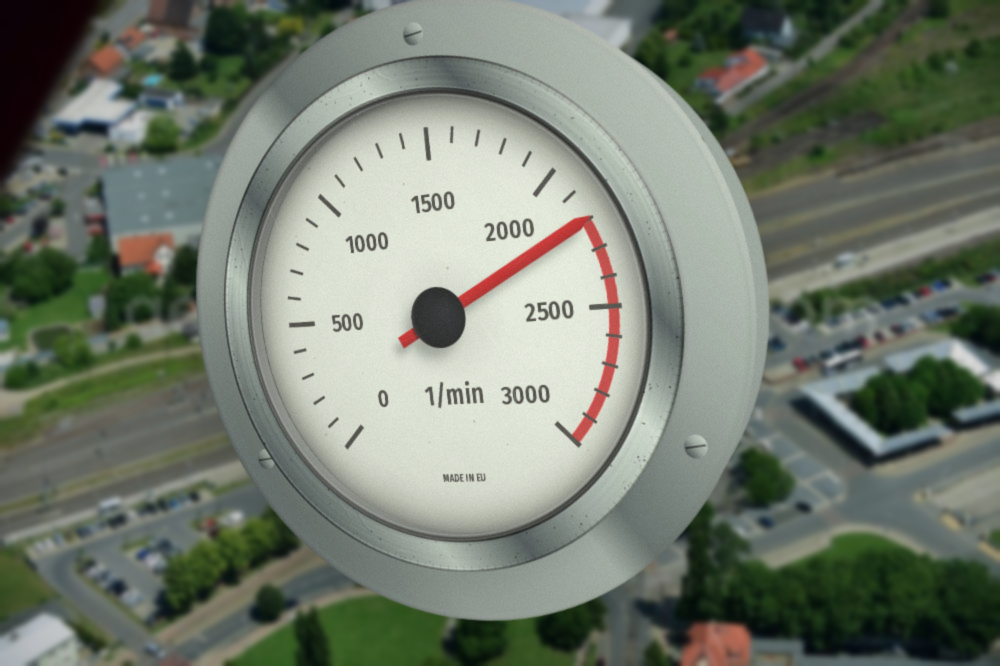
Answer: 2200rpm
